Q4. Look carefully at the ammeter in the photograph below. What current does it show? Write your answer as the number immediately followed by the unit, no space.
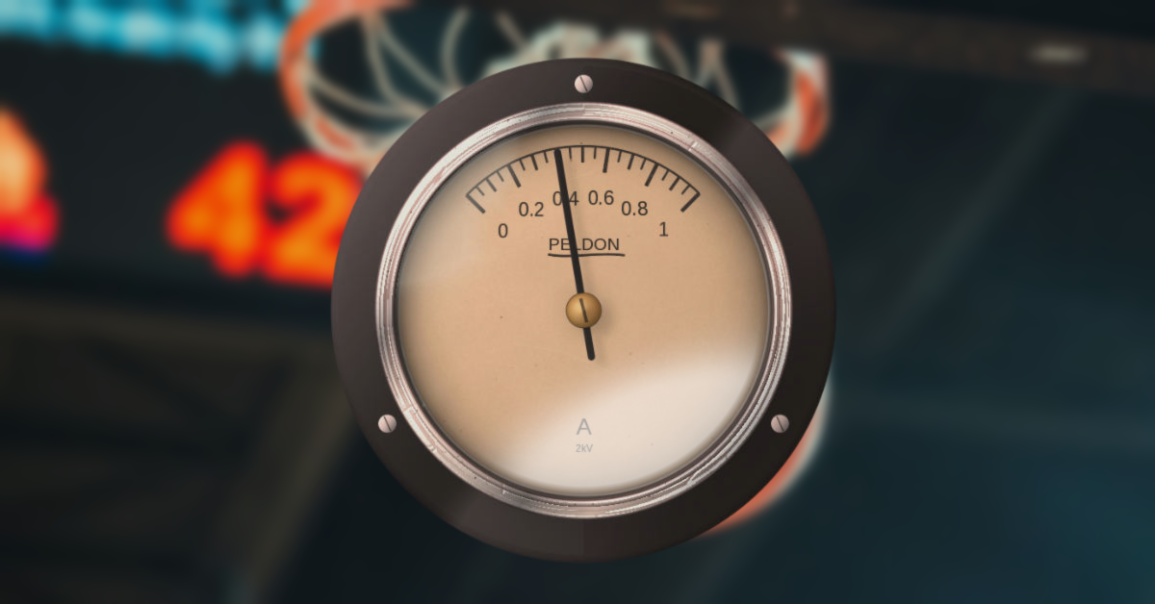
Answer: 0.4A
